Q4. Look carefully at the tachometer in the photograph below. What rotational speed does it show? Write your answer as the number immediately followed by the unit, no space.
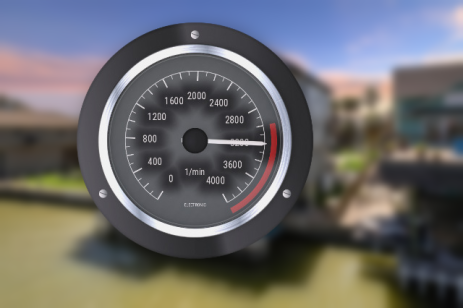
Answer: 3200rpm
